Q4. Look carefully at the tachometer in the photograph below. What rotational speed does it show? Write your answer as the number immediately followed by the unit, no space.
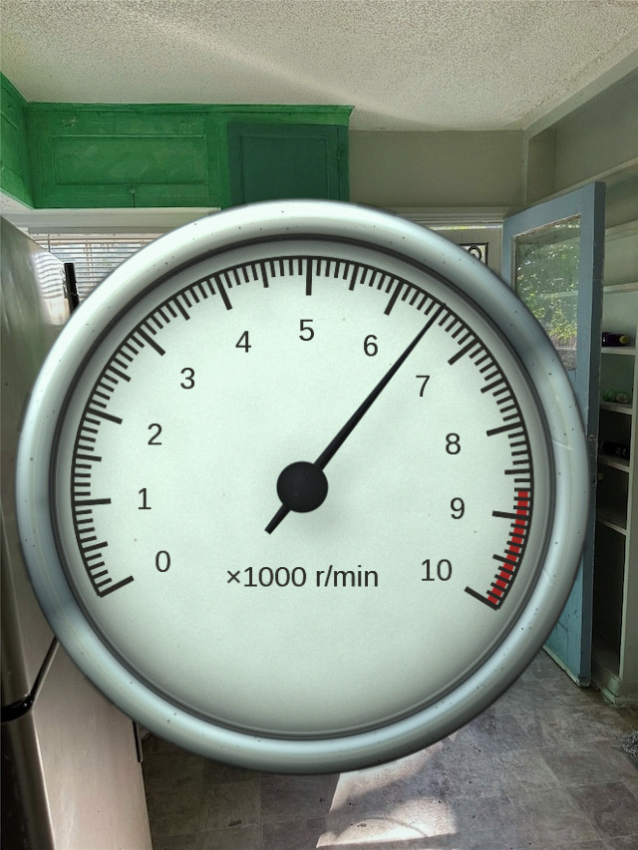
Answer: 6500rpm
